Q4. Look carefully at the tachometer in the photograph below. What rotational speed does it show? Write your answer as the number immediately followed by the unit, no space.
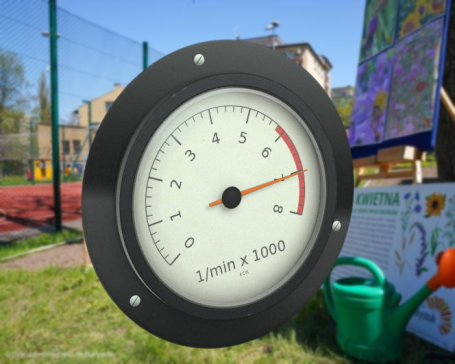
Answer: 7000rpm
